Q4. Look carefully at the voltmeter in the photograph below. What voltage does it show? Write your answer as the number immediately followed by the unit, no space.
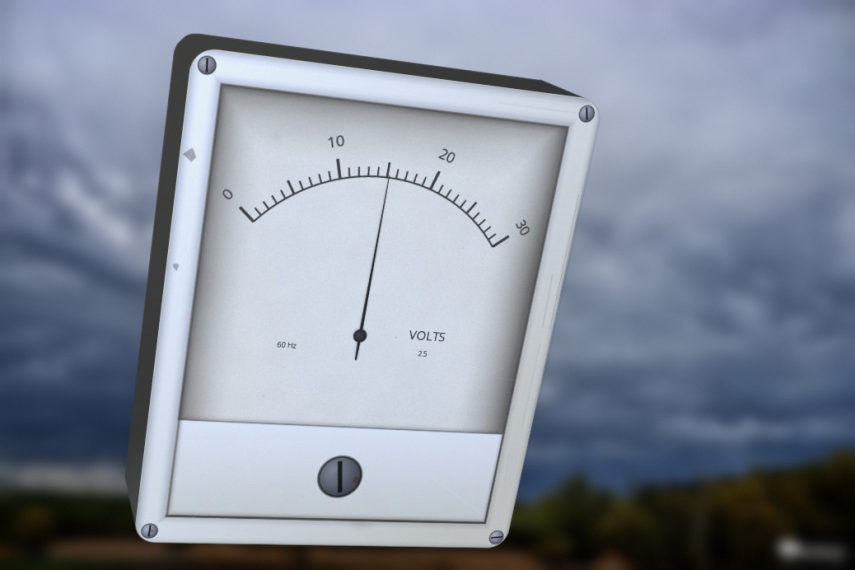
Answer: 15V
